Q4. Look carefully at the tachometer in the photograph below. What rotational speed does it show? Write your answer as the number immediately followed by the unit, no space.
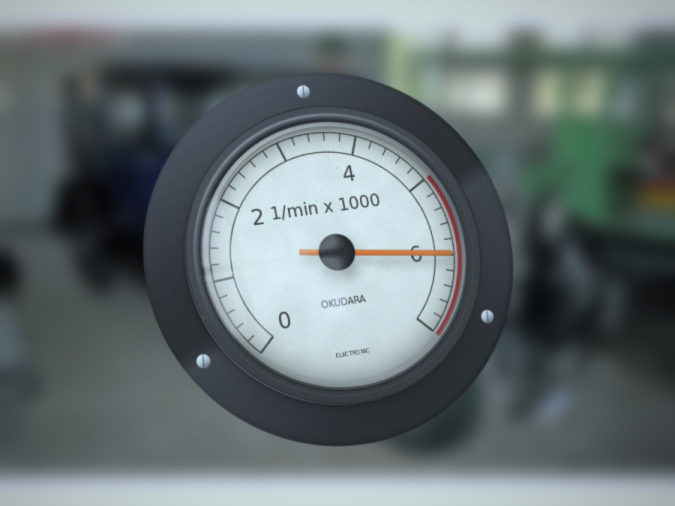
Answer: 6000rpm
